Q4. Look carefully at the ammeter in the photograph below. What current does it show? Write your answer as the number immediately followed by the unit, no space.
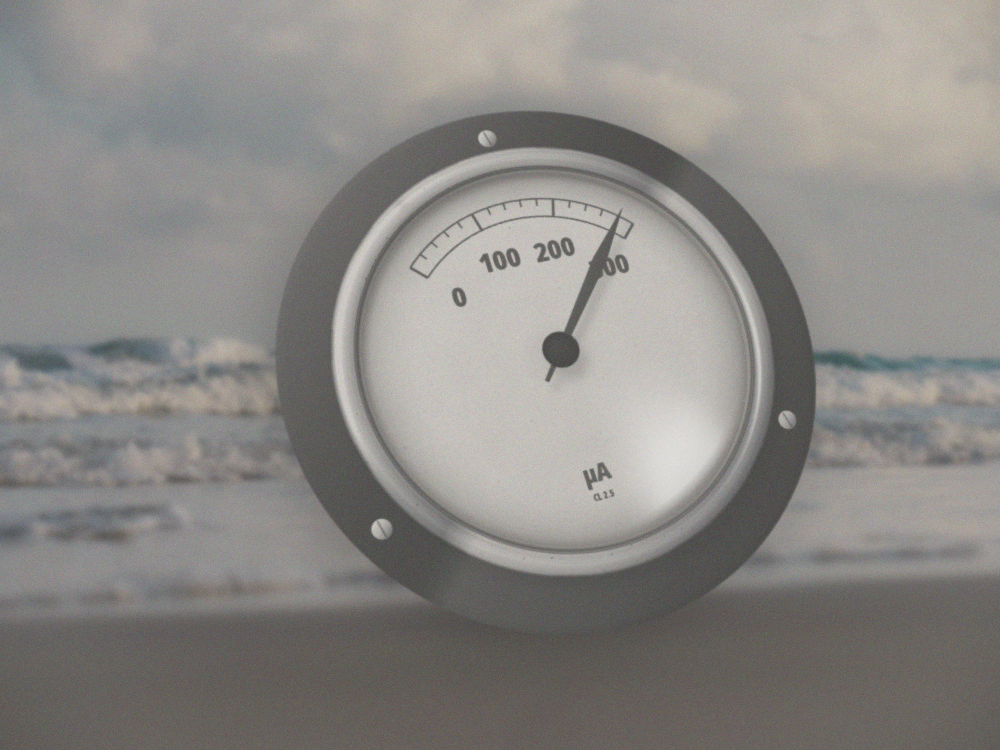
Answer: 280µA
